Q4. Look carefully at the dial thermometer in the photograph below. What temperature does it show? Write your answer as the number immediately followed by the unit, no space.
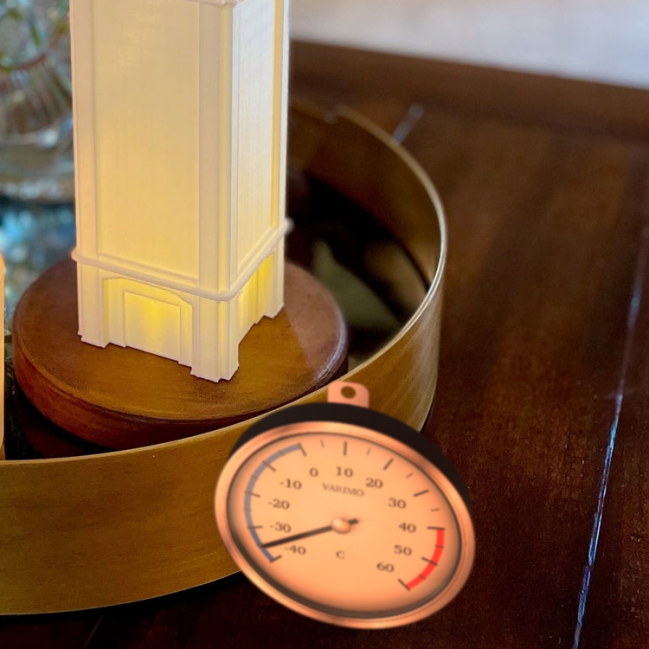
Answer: -35°C
